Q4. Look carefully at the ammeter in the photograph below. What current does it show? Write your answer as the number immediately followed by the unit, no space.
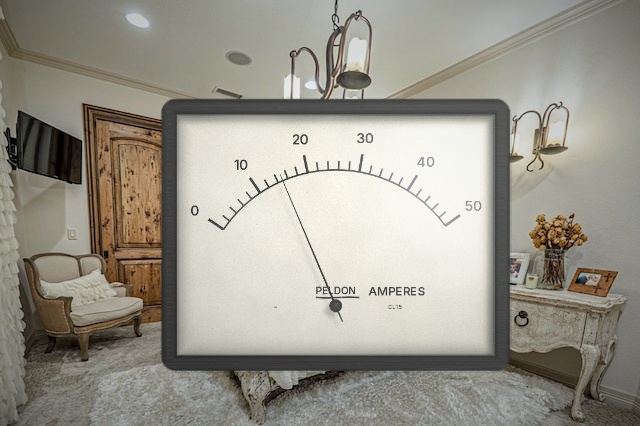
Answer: 15A
